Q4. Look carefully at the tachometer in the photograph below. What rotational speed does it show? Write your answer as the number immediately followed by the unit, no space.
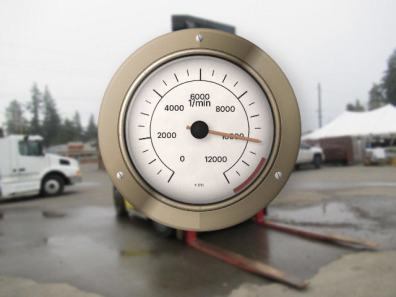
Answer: 10000rpm
